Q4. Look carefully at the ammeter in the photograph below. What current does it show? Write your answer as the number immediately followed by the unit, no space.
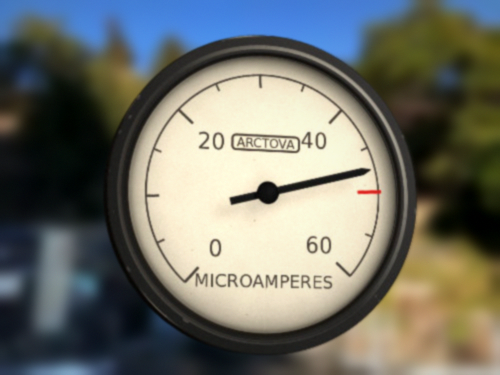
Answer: 47.5µA
